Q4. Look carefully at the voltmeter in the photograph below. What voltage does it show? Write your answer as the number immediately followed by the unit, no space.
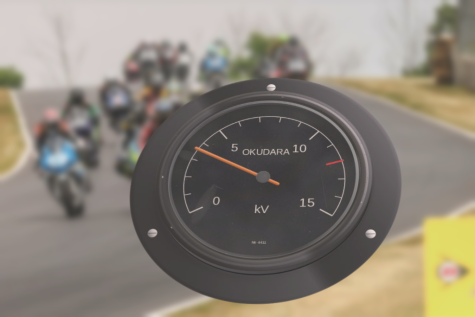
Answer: 3.5kV
